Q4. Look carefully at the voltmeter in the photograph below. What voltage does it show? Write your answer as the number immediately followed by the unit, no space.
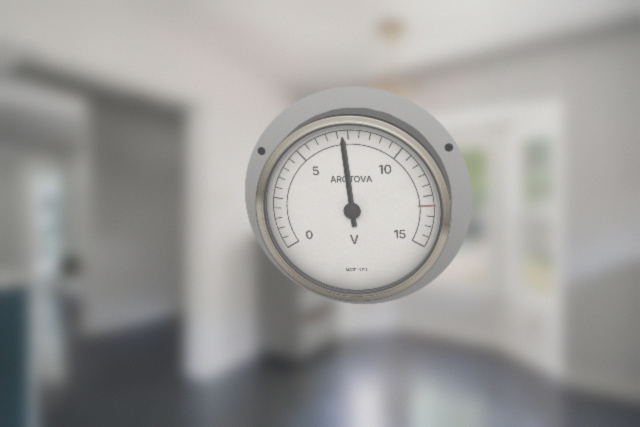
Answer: 7.25V
